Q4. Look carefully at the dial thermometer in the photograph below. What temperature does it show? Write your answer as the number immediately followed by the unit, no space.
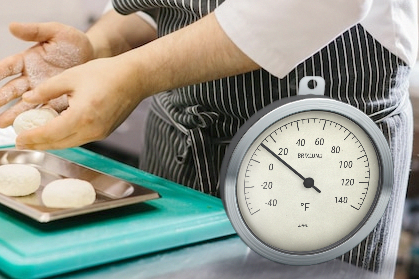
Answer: 12°F
